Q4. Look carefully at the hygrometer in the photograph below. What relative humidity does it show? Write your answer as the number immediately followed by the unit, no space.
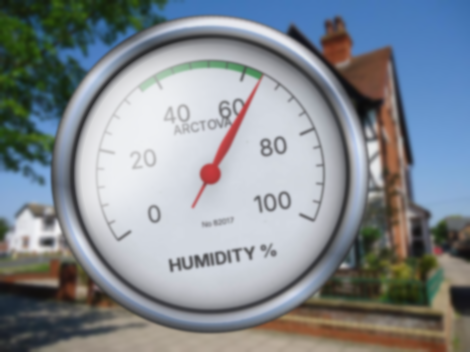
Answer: 64%
